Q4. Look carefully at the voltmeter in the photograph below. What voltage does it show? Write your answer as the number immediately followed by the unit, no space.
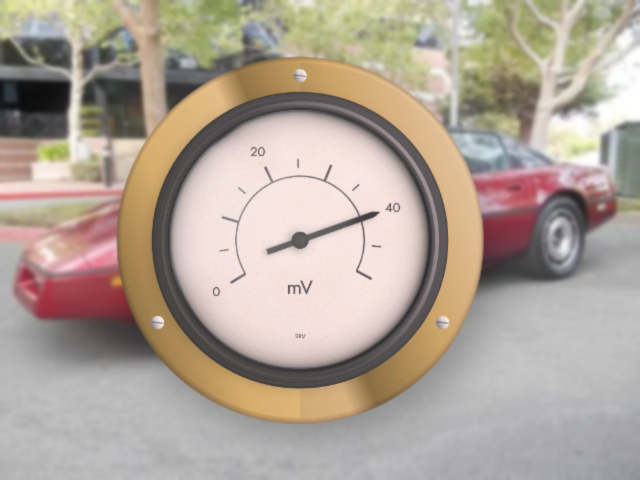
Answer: 40mV
